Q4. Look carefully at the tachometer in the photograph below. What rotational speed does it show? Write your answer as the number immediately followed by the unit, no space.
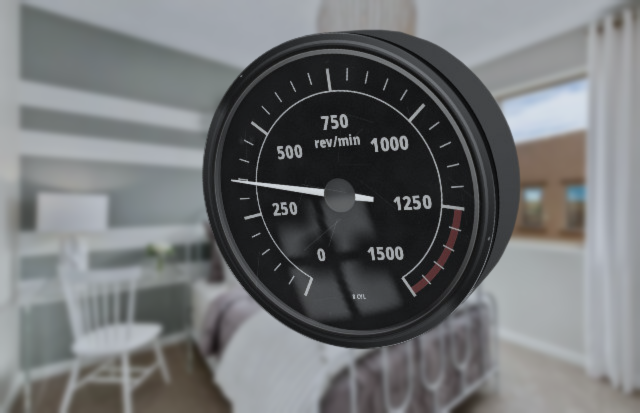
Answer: 350rpm
